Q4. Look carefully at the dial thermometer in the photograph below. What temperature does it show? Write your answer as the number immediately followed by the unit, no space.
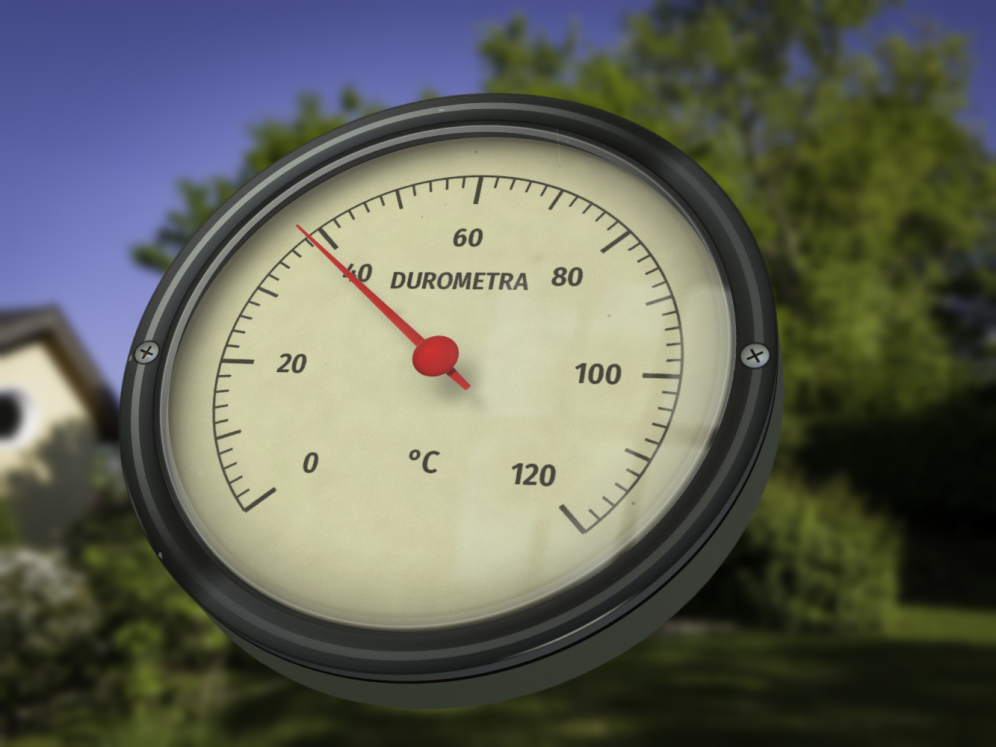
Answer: 38°C
